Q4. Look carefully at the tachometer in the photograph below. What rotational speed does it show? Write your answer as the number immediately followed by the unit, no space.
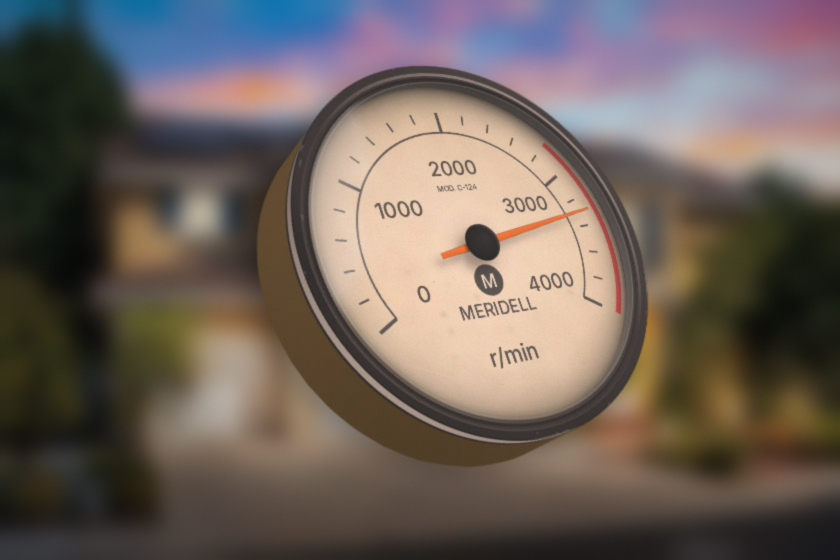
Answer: 3300rpm
